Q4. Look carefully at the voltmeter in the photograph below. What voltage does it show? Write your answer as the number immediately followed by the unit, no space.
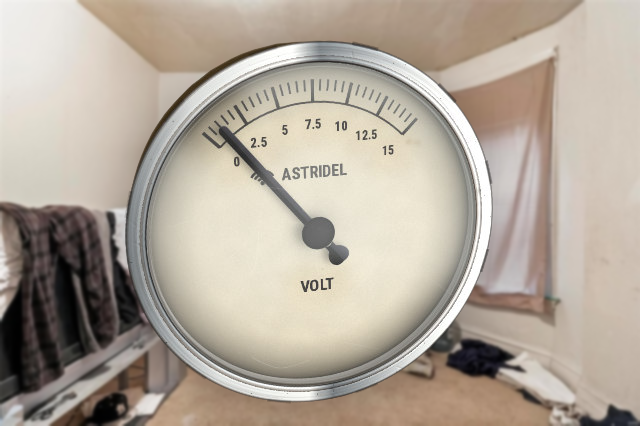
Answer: 1V
